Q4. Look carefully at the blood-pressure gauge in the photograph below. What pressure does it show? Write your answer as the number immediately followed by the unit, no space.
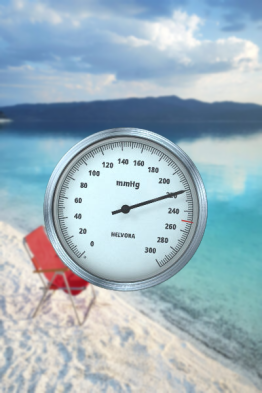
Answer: 220mmHg
